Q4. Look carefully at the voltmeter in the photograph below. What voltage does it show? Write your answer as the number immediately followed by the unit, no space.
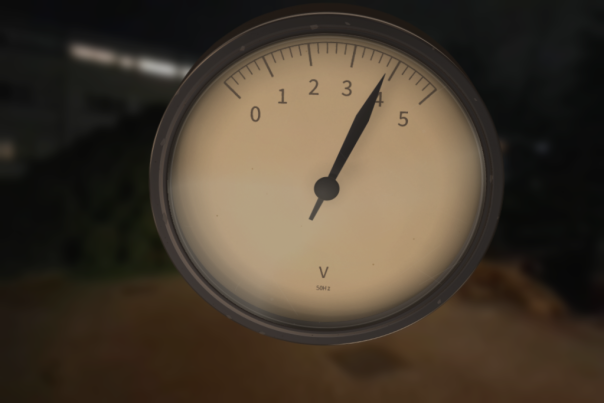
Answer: 3.8V
